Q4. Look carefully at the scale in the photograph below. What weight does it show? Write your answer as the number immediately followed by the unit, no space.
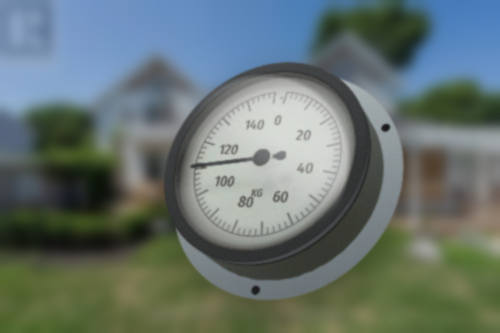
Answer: 110kg
